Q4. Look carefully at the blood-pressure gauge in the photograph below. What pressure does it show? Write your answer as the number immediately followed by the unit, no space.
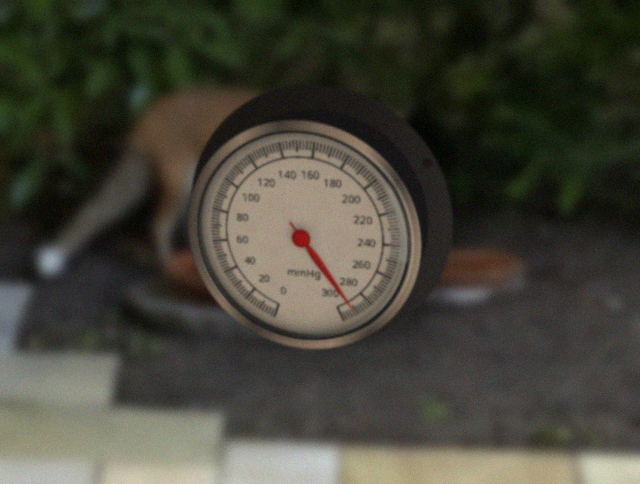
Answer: 290mmHg
